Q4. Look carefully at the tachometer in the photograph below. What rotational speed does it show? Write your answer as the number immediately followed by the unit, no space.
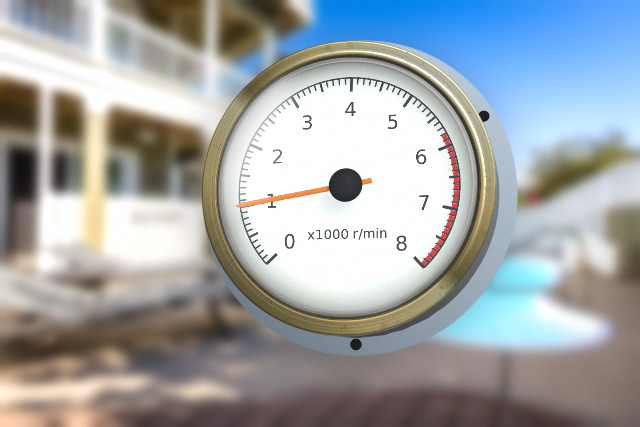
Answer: 1000rpm
